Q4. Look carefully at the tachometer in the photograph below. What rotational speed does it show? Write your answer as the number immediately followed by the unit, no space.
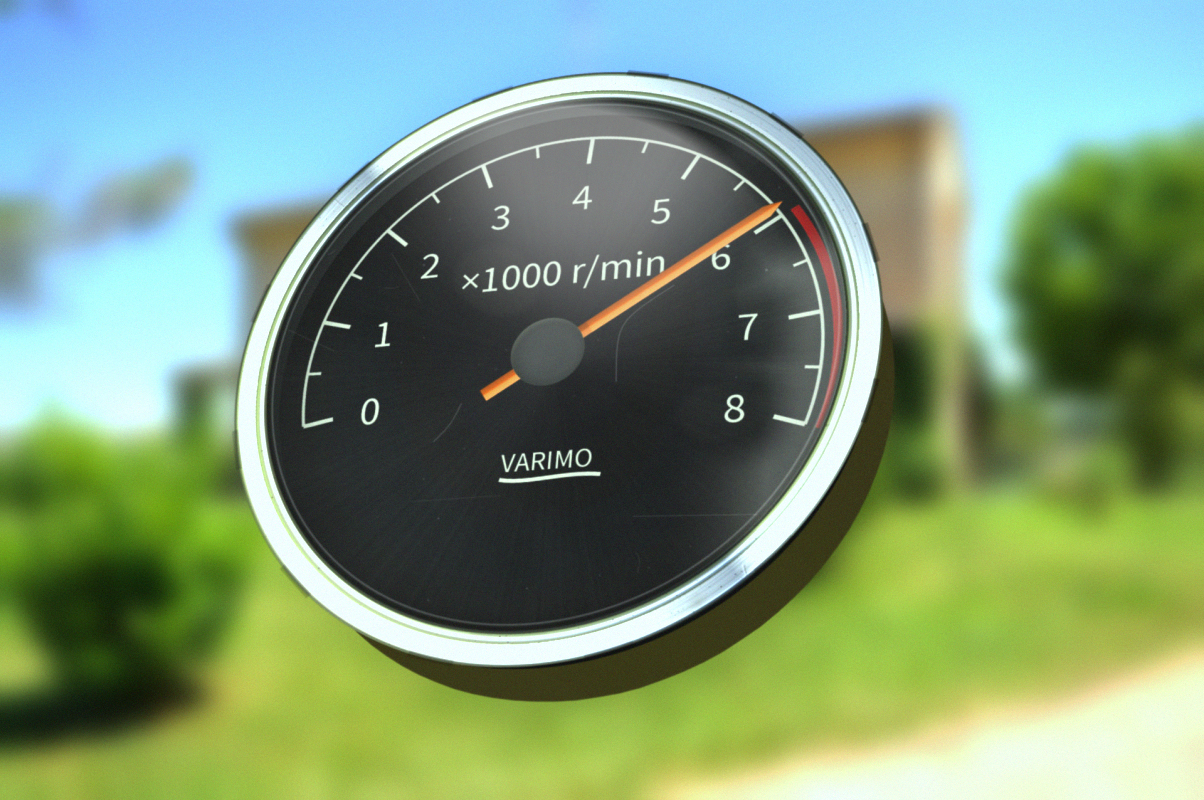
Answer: 6000rpm
